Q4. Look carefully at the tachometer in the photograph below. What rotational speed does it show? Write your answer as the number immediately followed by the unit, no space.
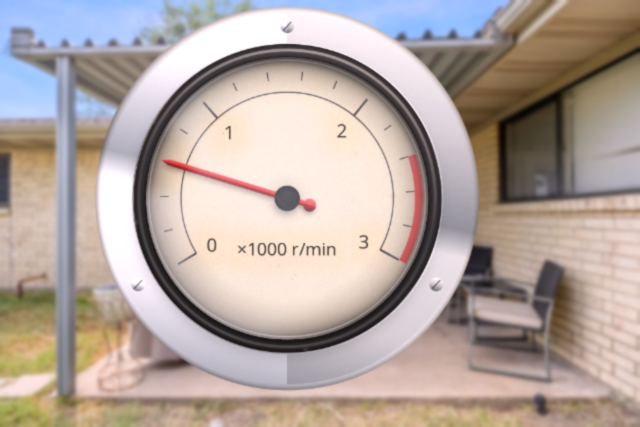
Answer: 600rpm
